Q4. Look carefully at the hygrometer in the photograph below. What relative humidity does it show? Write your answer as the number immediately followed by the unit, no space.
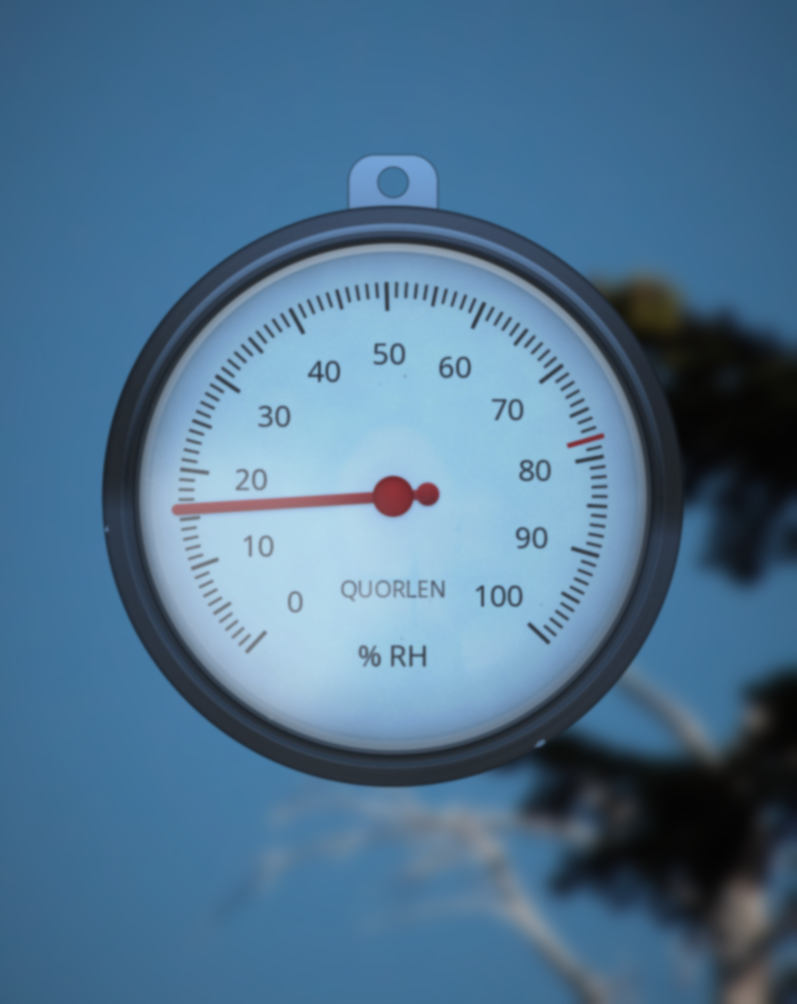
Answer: 16%
